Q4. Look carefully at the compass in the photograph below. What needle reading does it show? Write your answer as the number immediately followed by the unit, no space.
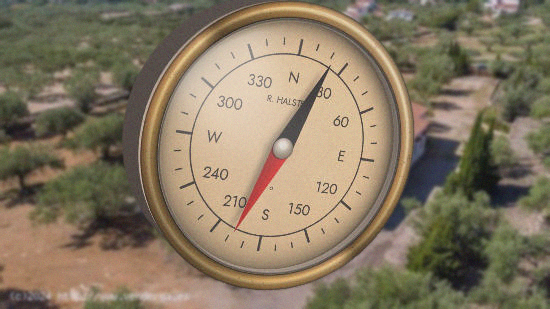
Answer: 200°
